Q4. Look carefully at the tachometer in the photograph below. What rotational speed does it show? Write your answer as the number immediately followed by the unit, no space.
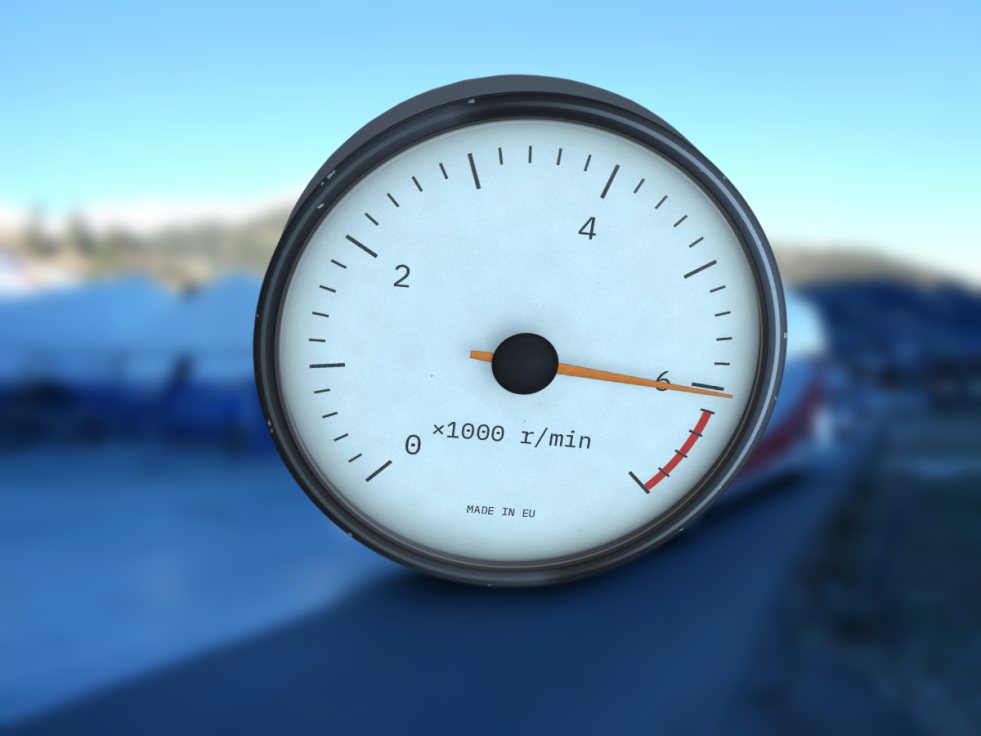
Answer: 6000rpm
